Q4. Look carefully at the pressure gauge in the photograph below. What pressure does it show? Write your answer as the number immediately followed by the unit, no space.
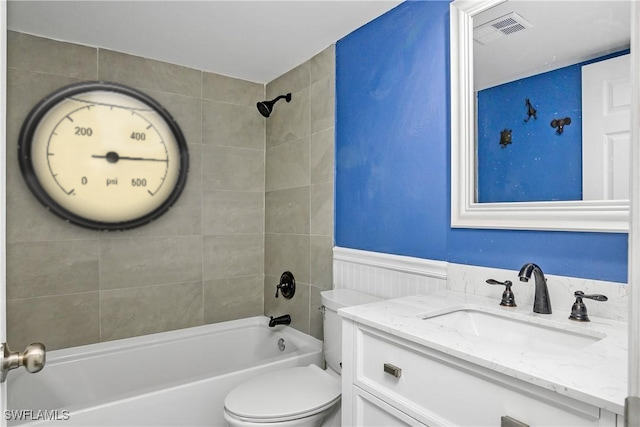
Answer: 500psi
